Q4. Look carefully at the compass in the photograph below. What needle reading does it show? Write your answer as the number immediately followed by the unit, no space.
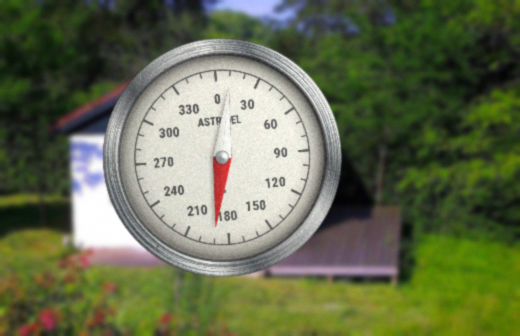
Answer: 190°
